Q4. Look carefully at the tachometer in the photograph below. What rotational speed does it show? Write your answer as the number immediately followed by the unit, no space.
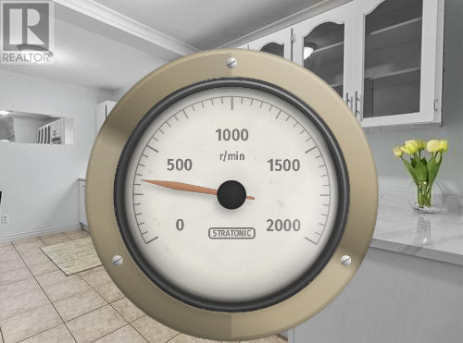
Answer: 325rpm
